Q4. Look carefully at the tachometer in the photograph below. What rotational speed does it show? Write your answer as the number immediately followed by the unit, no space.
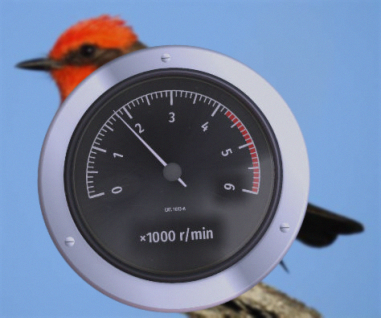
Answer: 1800rpm
